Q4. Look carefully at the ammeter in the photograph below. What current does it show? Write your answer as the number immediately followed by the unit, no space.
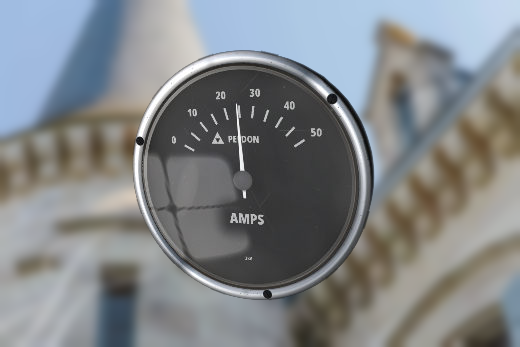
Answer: 25A
